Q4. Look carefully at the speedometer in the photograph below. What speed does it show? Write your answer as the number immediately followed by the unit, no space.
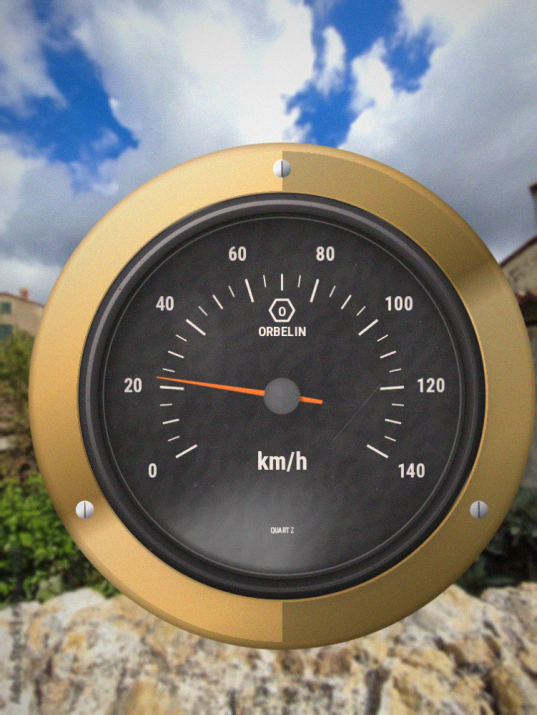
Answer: 22.5km/h
